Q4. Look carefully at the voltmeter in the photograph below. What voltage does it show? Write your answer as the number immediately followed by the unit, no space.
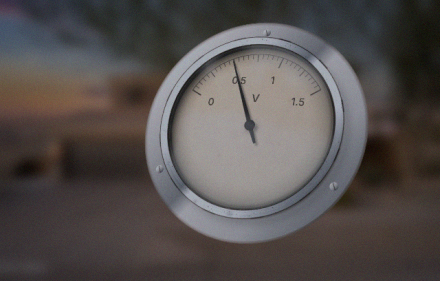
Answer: 0.5V
